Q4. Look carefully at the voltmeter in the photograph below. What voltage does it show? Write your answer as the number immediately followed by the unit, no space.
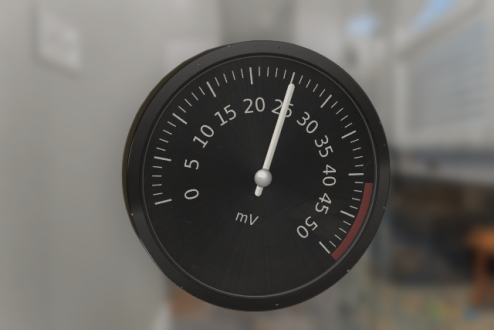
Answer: 25mV
